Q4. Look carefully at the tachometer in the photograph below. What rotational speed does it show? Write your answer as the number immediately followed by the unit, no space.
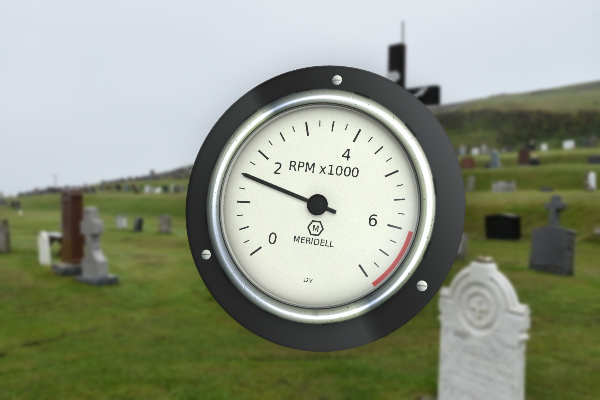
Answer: 1500rpm
